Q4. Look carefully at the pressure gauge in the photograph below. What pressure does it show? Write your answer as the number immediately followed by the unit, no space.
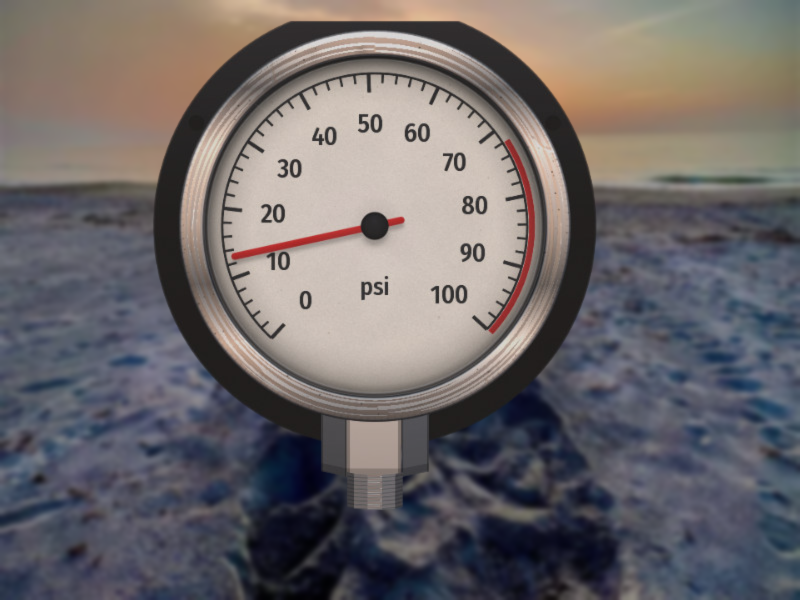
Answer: 13psi
